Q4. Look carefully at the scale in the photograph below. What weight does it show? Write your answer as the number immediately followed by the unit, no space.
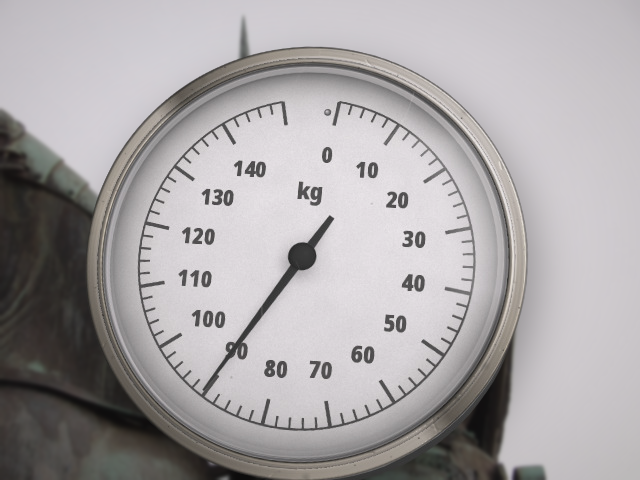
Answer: 90kg
